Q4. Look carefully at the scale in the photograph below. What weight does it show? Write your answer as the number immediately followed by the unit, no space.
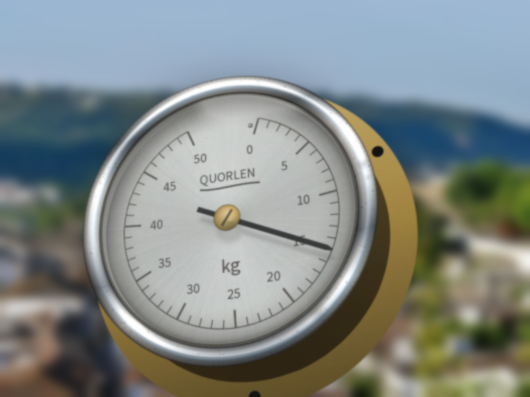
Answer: 15kg
